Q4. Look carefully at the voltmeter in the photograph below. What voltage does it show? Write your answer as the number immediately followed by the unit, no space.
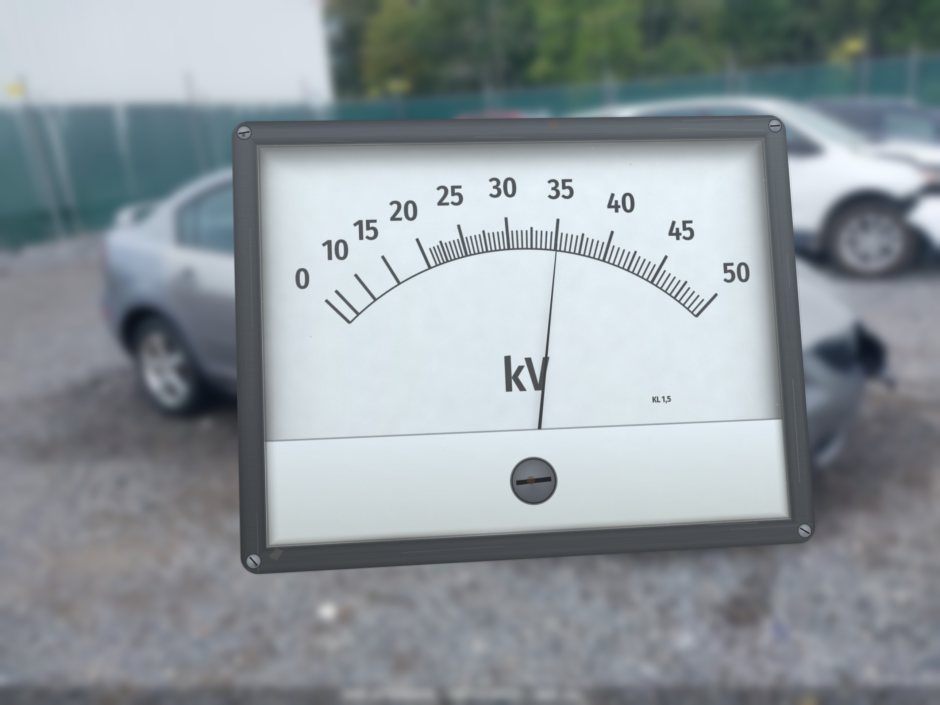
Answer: 35kV
